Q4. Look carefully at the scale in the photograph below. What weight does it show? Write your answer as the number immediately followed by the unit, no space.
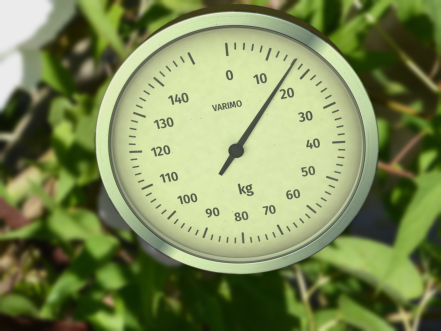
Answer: 16kg
